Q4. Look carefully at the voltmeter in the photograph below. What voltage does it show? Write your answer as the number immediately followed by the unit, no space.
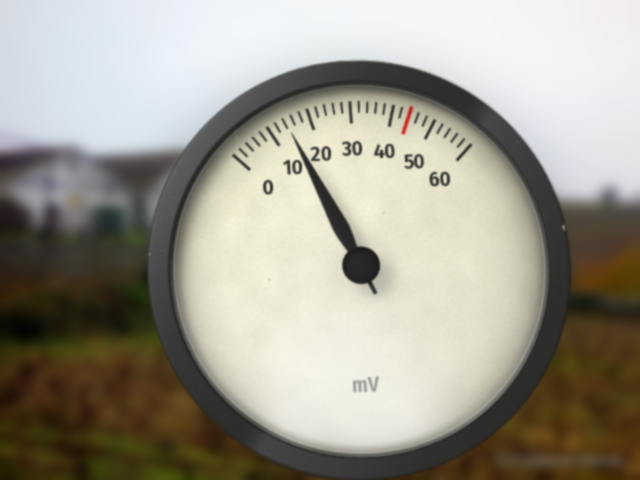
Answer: 14mV
